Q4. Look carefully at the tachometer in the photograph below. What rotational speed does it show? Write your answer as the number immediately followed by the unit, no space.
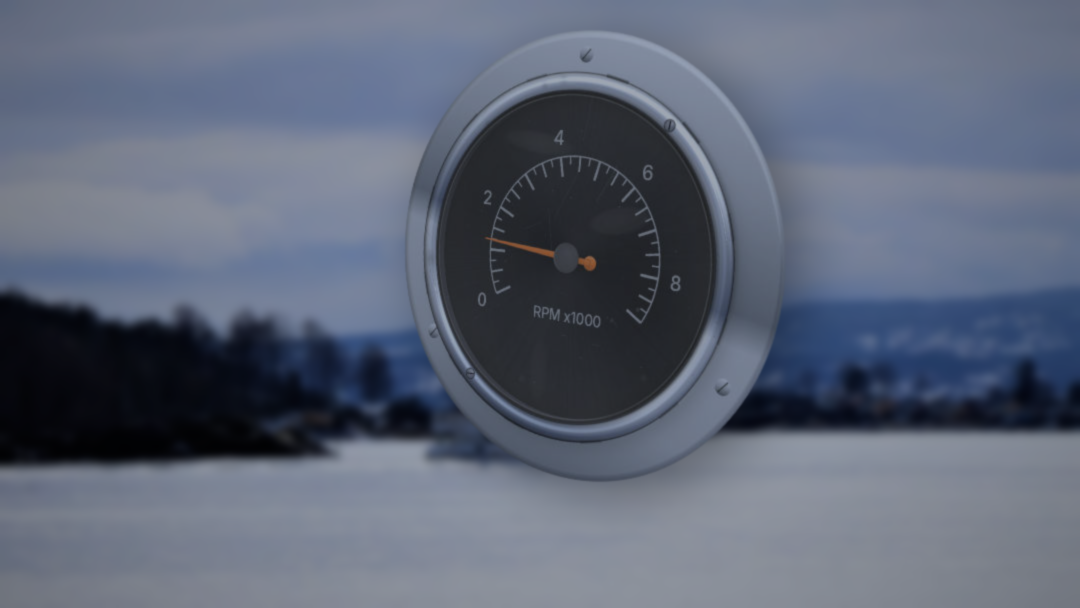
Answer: 1250rpm
